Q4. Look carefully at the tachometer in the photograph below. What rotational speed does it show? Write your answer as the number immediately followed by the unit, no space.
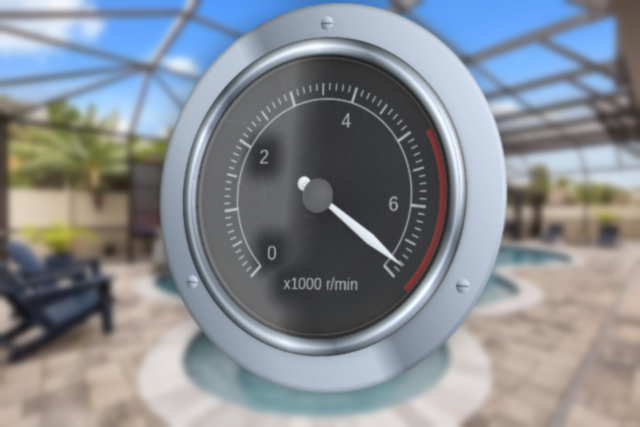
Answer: 6800rpm
